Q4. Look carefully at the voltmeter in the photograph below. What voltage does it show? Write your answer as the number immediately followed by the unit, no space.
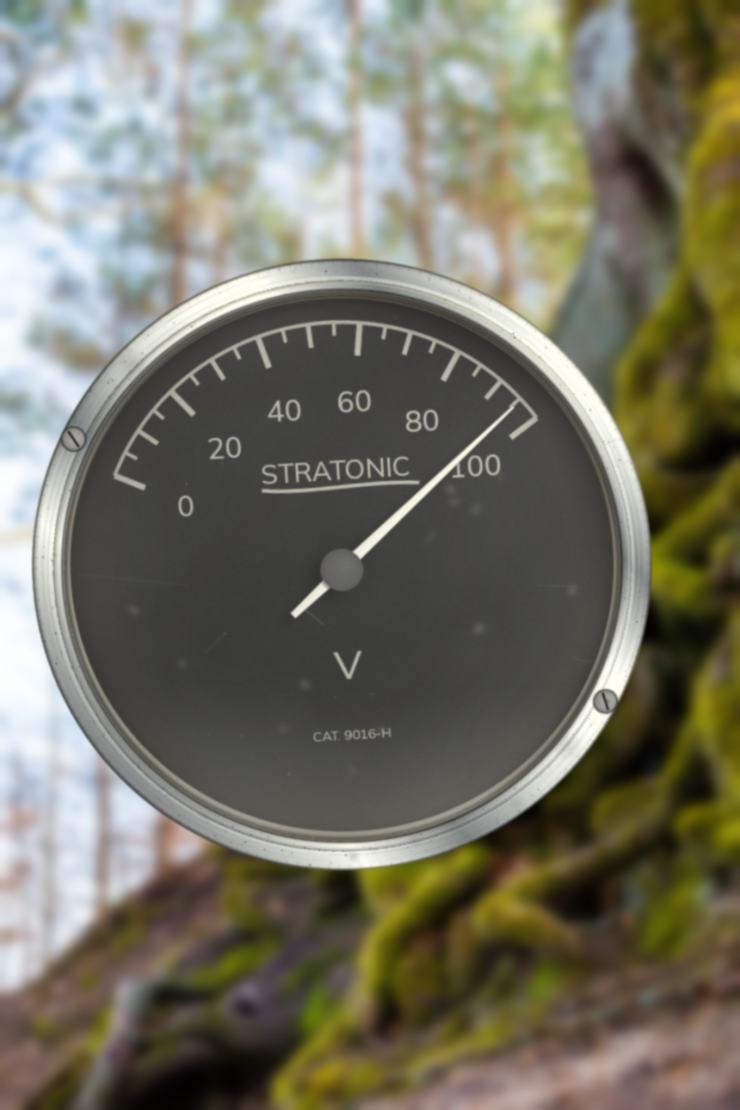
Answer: 95V
